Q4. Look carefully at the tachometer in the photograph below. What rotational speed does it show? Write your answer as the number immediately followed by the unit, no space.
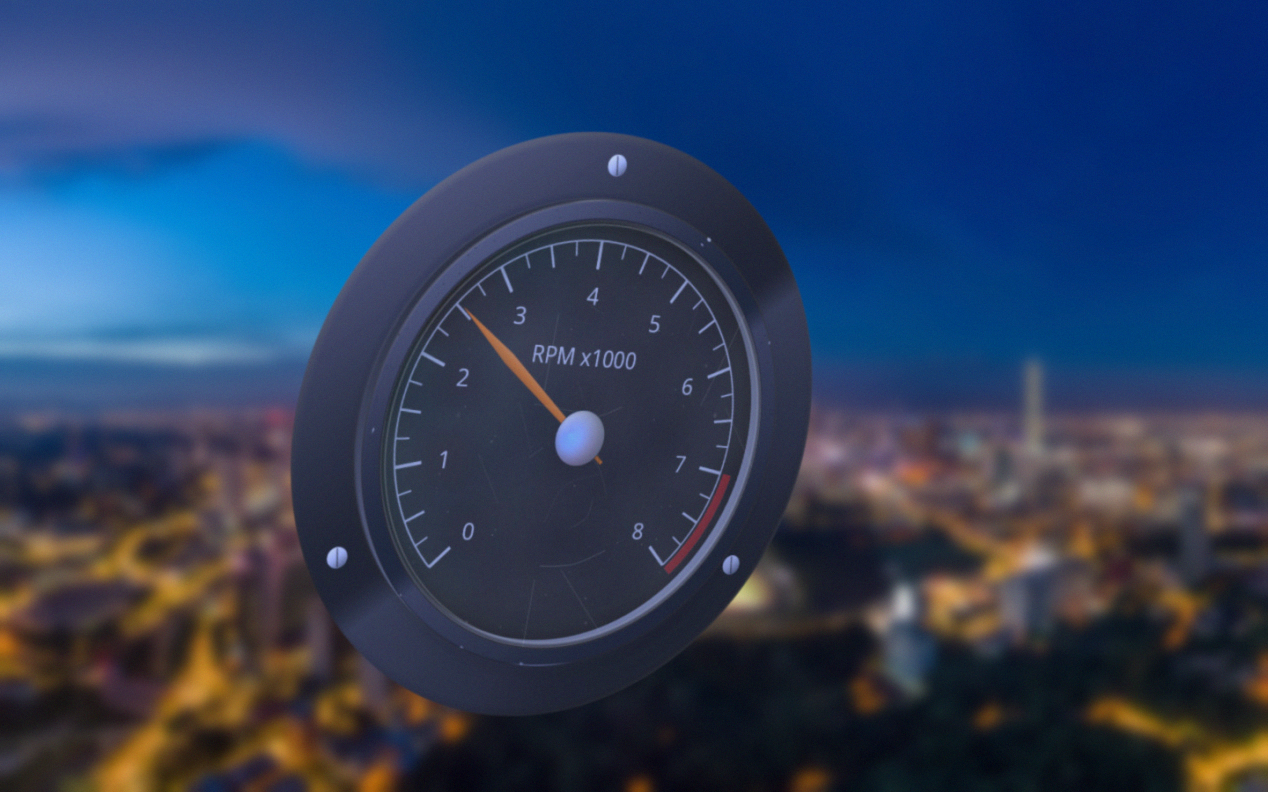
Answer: 2500rpm
